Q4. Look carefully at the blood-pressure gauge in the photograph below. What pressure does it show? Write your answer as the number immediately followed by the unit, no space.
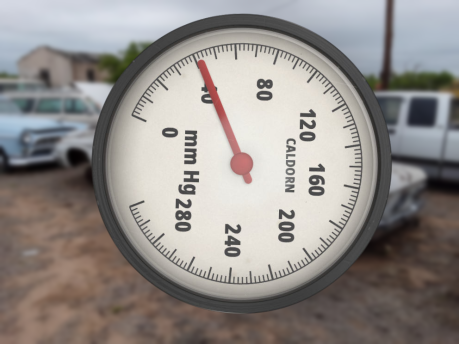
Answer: 42mmHg
